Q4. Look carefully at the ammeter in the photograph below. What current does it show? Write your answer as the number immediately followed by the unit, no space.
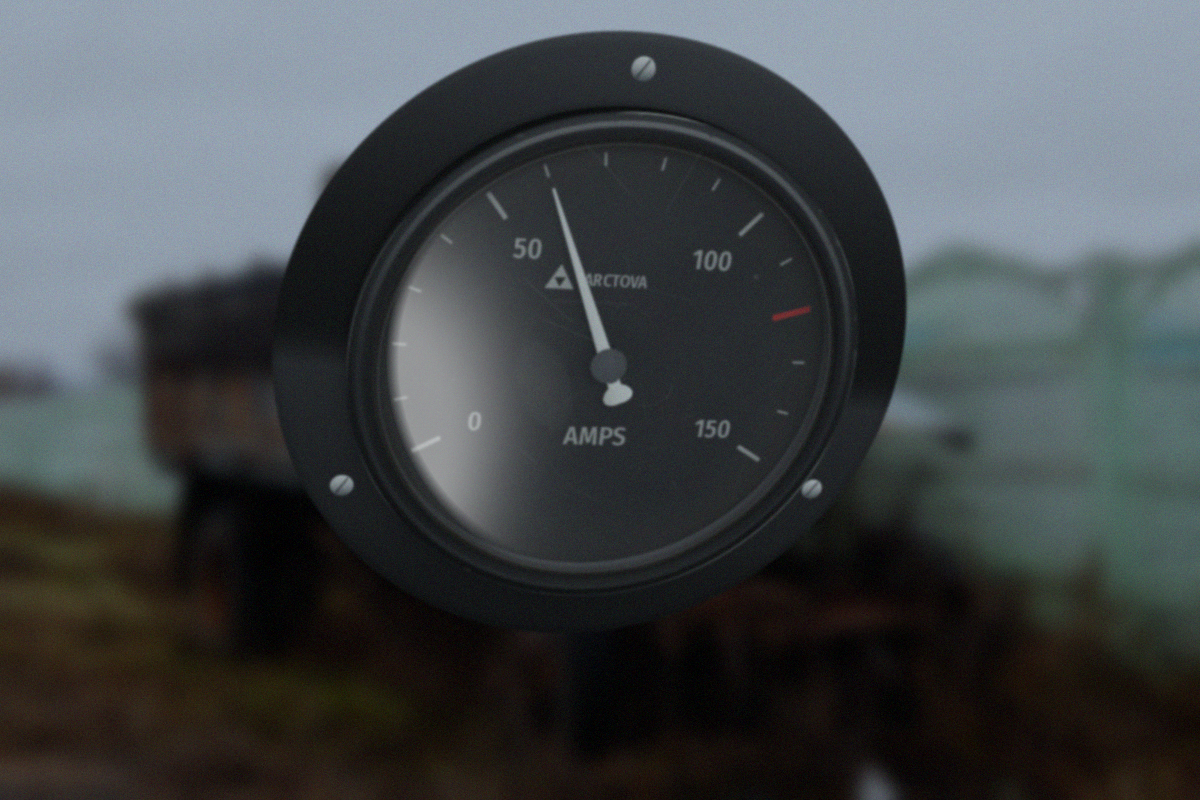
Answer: 60A
